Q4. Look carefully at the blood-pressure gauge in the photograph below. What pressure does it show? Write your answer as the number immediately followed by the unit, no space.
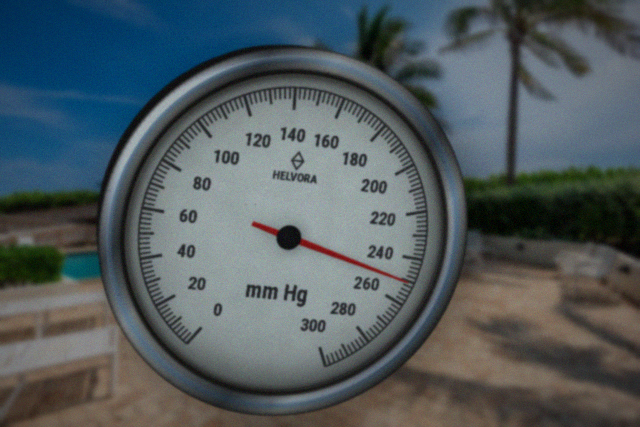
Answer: 250mmHg
